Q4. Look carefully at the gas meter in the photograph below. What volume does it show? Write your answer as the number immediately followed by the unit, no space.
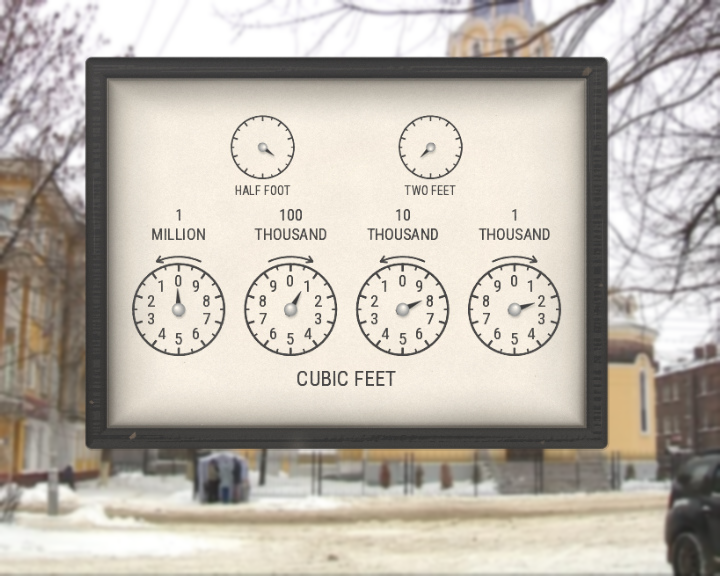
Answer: 8200ft³
